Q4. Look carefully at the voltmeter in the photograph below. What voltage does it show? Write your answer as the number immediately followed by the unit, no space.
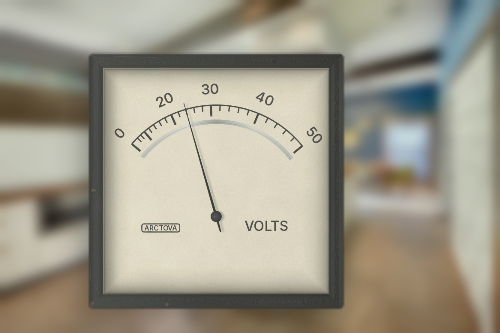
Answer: 24V
